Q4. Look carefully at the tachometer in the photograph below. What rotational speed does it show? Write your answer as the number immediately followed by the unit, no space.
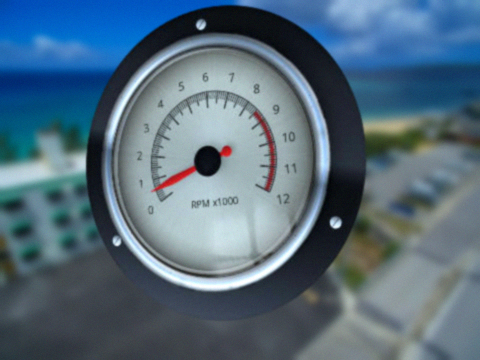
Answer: 500rpm
